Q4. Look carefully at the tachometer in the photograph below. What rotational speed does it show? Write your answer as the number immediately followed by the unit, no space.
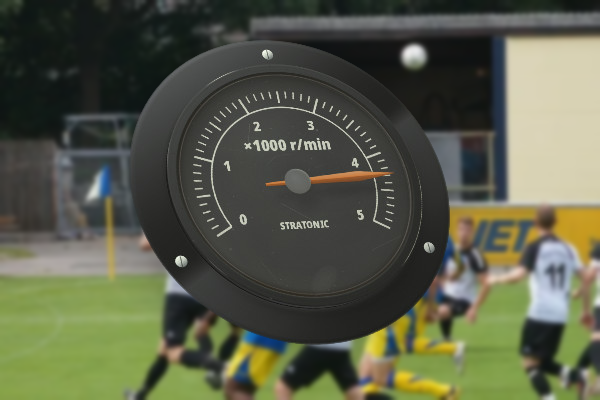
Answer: 4300rpm
